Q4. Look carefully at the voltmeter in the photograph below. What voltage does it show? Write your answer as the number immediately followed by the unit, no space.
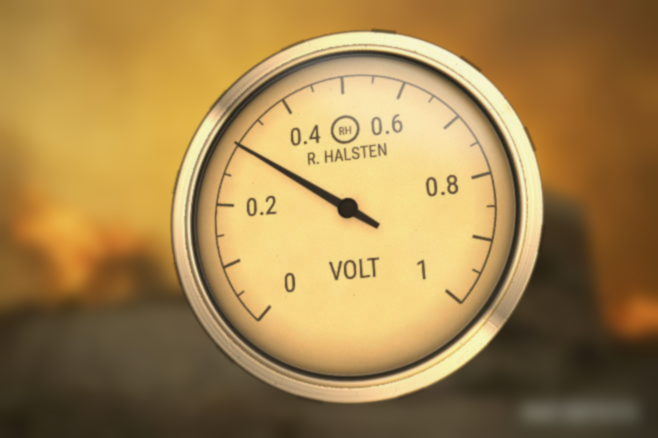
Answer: 0.3V
